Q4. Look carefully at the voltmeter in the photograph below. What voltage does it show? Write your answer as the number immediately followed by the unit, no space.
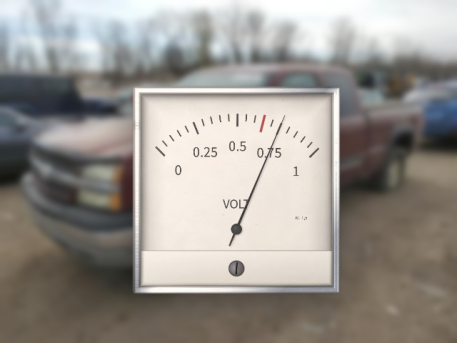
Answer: 0.75V
